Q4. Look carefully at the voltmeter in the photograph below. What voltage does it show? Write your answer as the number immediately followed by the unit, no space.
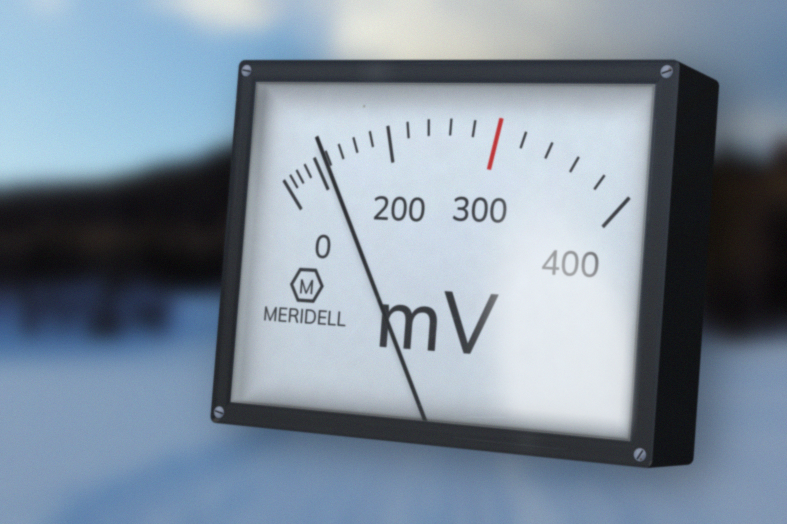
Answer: 120mV
